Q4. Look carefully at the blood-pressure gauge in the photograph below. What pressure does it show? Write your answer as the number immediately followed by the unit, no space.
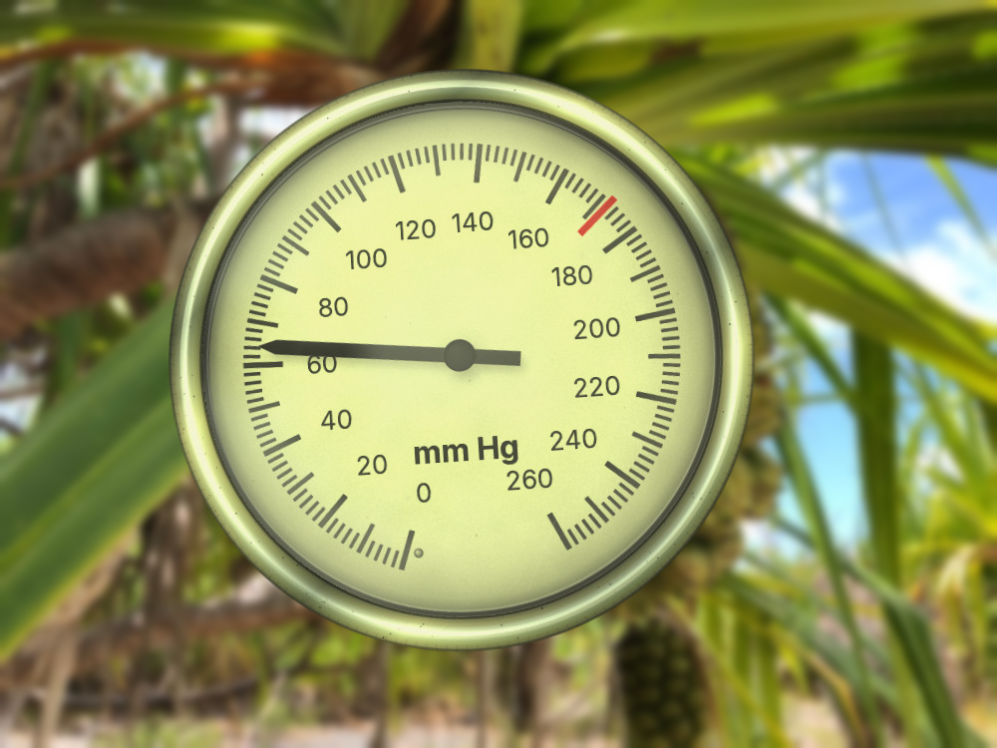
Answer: 64mmHg
